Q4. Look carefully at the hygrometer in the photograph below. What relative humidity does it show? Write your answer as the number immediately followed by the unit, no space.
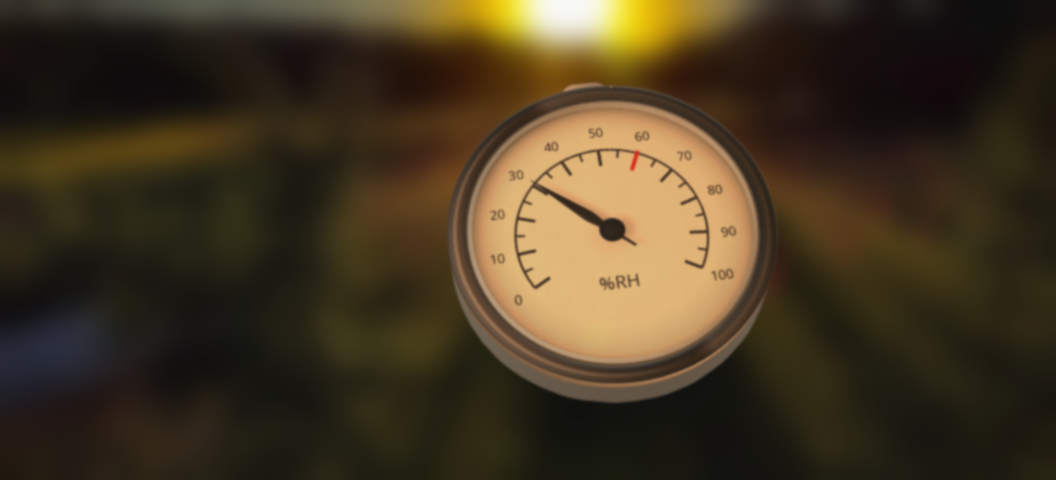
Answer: 30%
